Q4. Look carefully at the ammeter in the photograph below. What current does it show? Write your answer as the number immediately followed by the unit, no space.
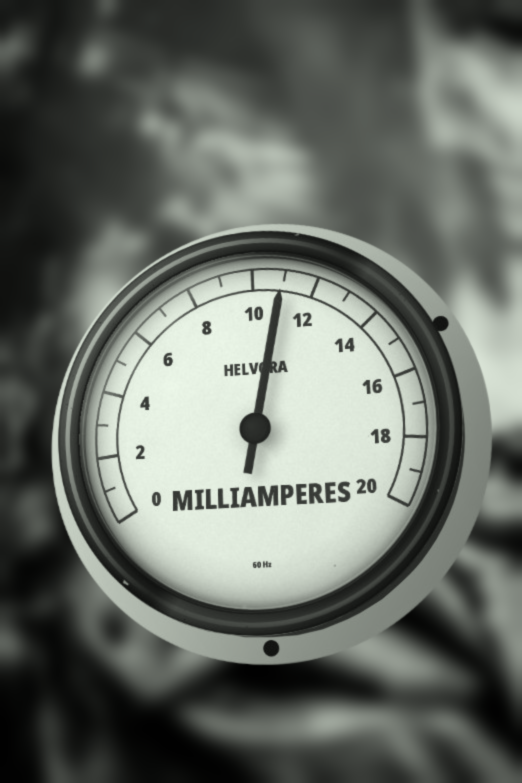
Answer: 11mA
